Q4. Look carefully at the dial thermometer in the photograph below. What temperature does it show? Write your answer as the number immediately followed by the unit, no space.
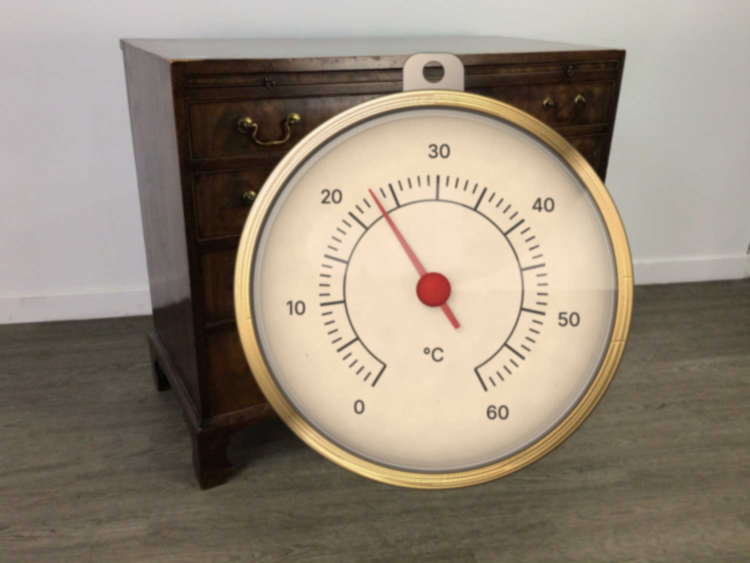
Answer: 23°C
